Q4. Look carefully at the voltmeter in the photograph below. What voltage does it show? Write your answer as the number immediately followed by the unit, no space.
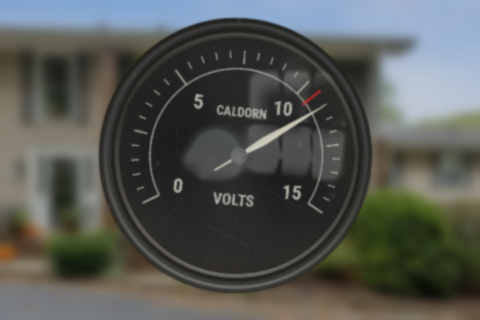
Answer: 11V
